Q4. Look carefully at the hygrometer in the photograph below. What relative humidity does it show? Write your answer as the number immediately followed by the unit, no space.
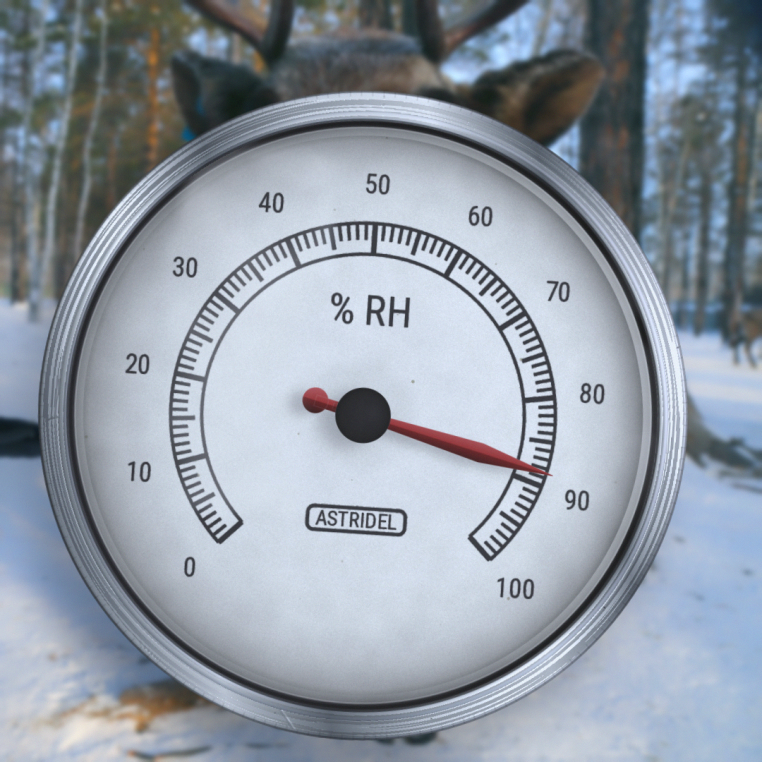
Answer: 88.5%
